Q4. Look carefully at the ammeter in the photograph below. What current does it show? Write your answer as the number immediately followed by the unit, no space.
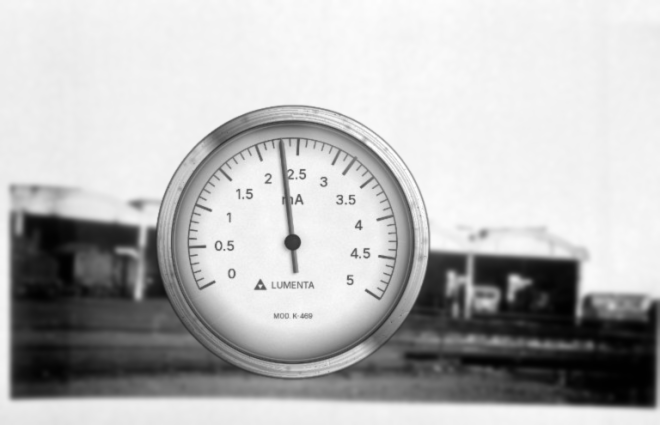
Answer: 2.3mA
